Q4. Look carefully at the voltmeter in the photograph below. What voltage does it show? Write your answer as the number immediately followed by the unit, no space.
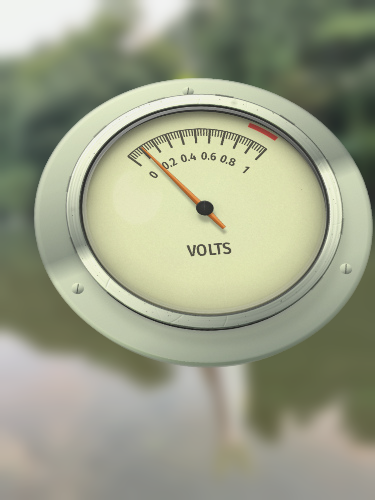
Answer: 0.1V
